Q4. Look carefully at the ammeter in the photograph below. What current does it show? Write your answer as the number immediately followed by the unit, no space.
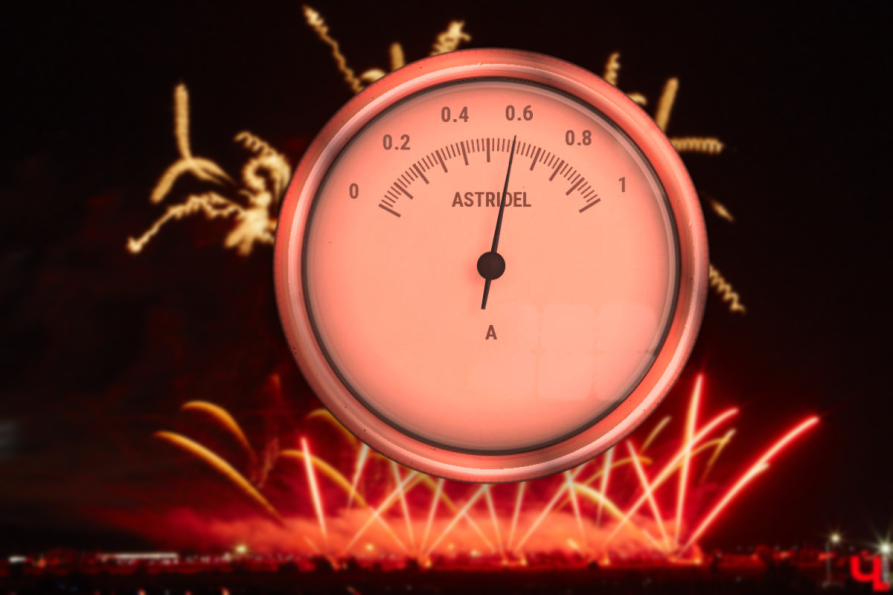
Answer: 0.6A
